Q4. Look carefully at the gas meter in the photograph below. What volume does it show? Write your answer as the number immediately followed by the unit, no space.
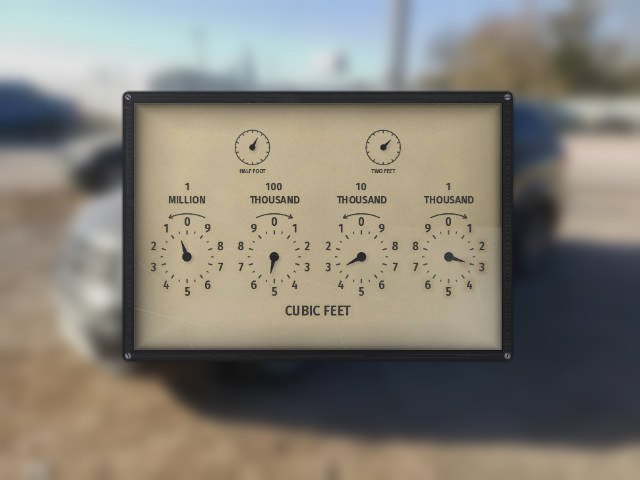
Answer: 53300ft³
